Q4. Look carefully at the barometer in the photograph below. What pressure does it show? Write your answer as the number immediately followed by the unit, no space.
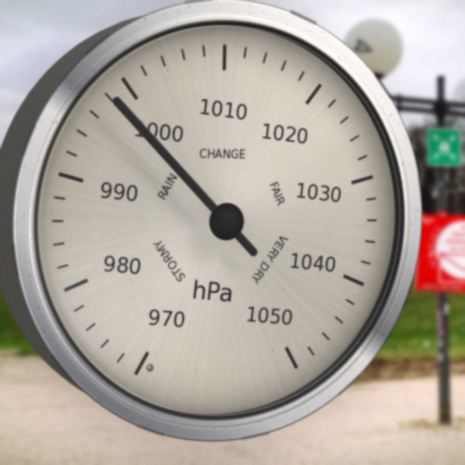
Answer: 998hPa
